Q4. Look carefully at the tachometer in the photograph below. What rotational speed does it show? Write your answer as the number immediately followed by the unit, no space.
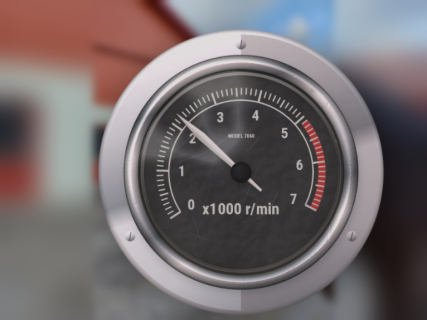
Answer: 2200rpm
